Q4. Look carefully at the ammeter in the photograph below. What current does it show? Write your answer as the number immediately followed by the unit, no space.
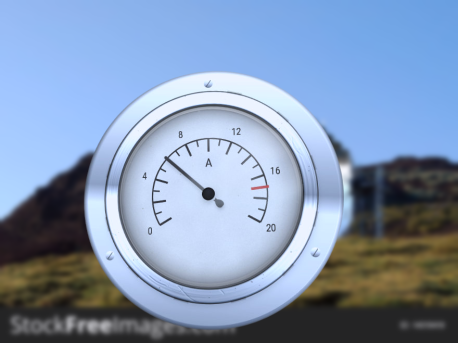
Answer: 6A
